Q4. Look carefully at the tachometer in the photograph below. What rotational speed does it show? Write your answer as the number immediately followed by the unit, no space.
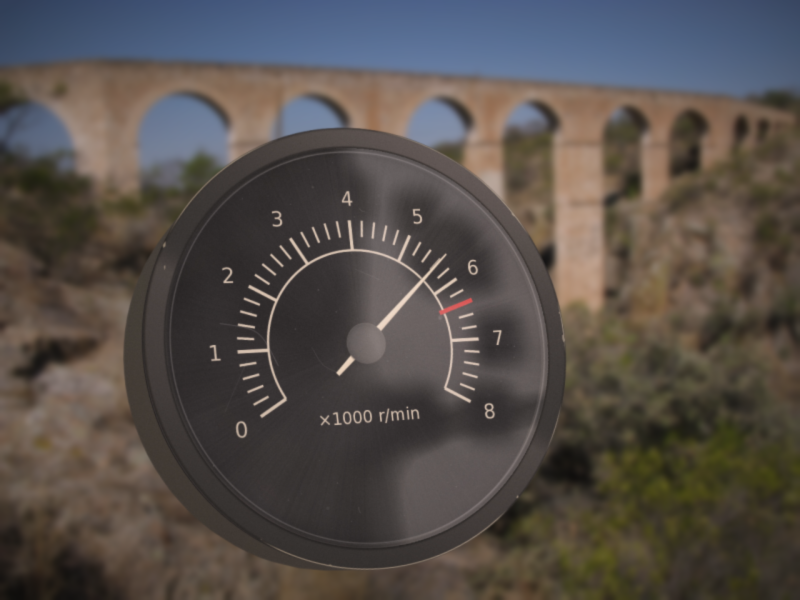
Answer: 5600rpm
